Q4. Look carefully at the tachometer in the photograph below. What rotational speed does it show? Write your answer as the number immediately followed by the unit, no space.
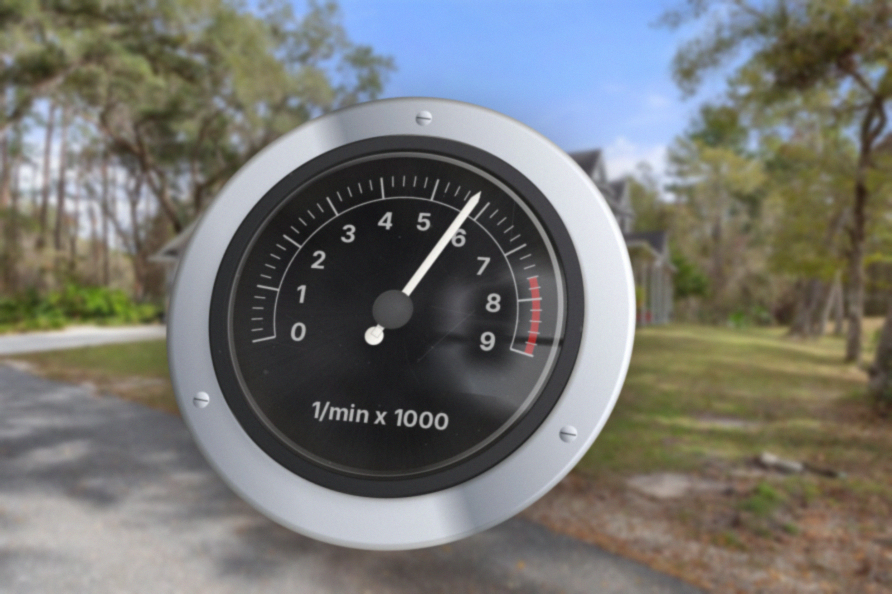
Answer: 5800rpm
